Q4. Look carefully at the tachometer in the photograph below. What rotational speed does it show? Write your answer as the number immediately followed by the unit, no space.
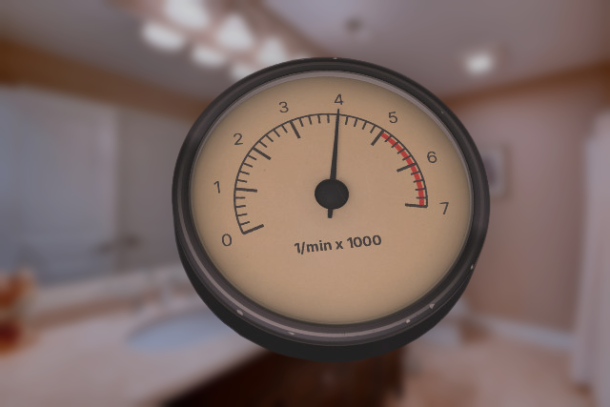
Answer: 4000rpm
